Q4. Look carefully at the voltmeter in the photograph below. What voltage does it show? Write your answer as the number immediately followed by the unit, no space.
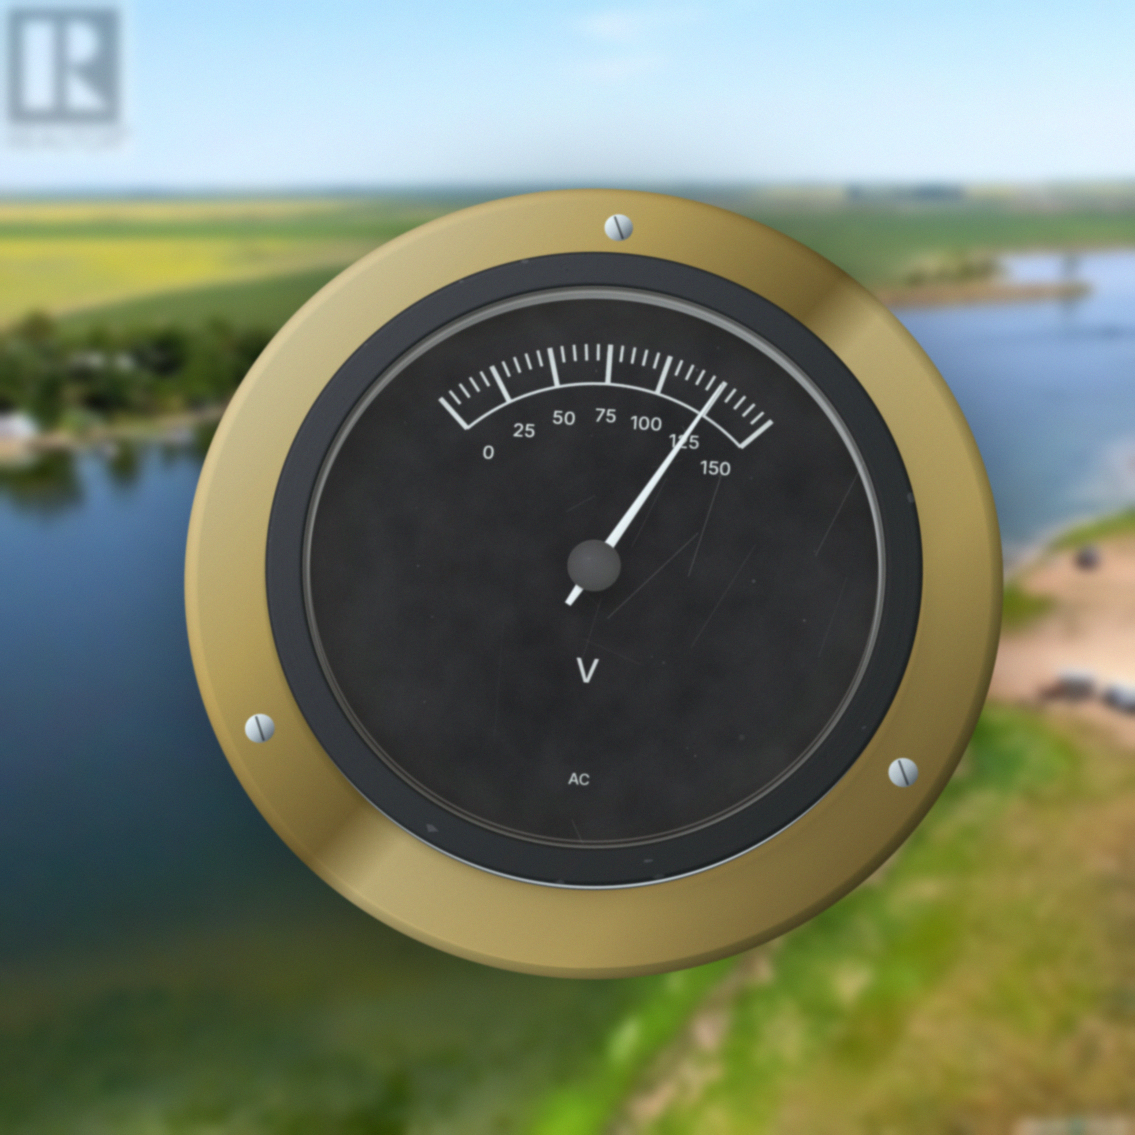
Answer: 125V
